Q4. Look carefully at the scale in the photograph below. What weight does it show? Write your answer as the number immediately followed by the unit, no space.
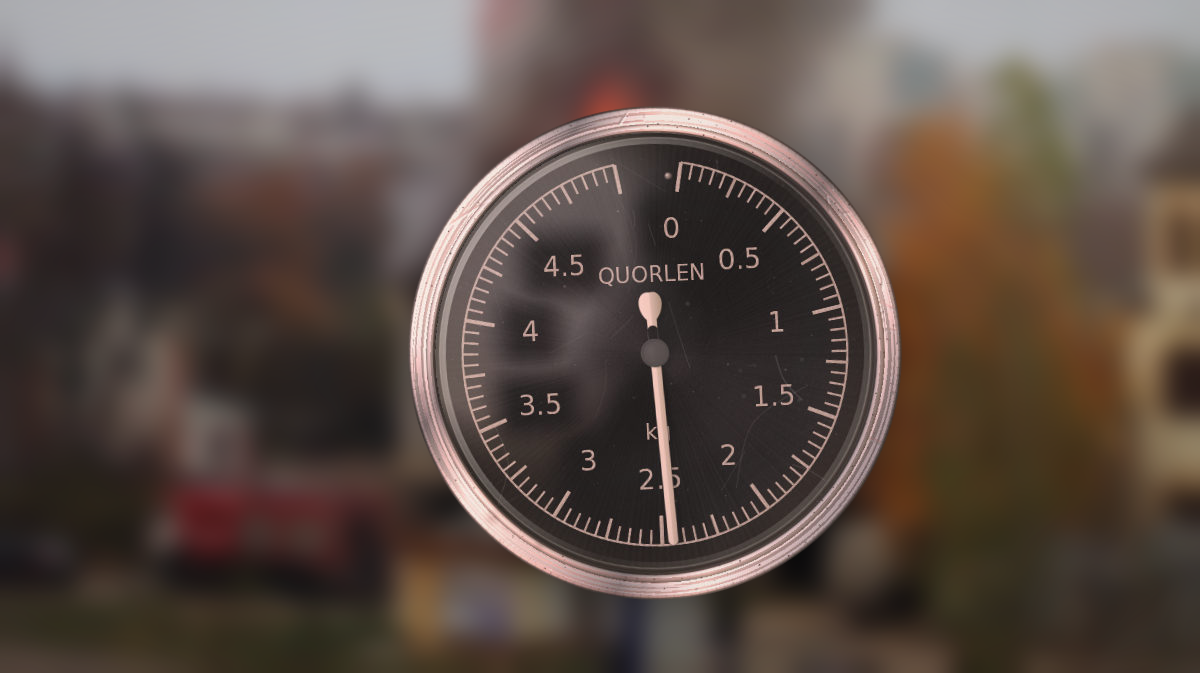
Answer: 2.45kg
